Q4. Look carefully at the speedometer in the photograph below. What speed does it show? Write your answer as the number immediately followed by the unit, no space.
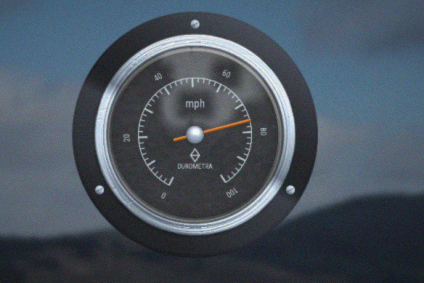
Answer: 76mph
